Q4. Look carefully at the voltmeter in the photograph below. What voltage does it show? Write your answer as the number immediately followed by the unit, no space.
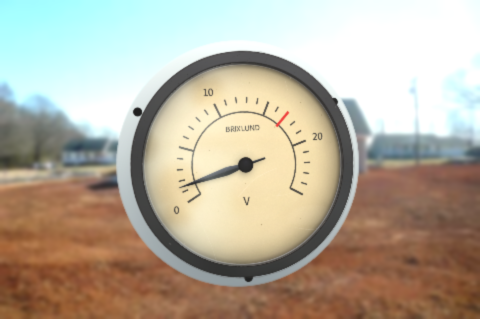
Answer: 1.5V
